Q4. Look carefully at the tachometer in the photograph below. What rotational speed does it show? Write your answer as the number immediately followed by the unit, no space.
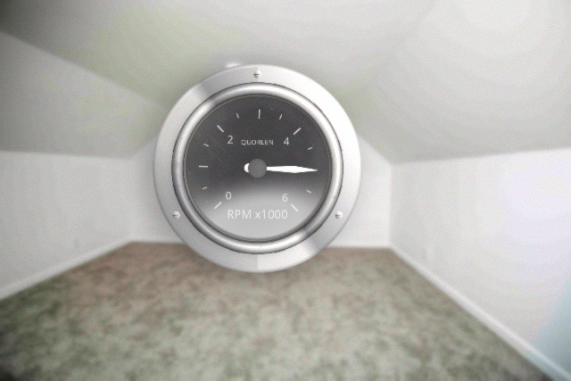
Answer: 5000rpm
